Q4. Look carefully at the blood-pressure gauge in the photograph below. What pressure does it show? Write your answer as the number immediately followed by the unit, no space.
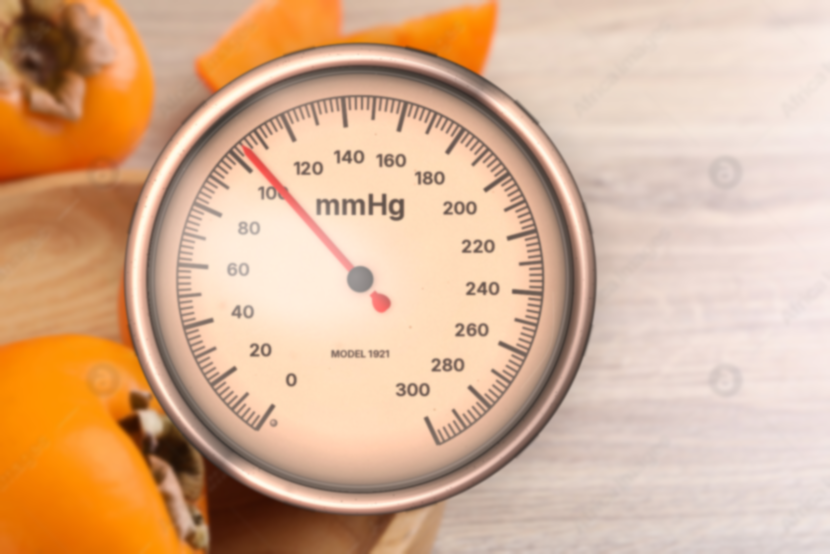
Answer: 104mmHg
